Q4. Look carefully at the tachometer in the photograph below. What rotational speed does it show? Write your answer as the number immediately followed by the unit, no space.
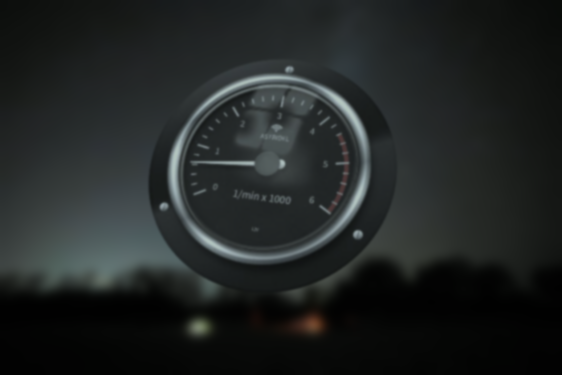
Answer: 600rpm
